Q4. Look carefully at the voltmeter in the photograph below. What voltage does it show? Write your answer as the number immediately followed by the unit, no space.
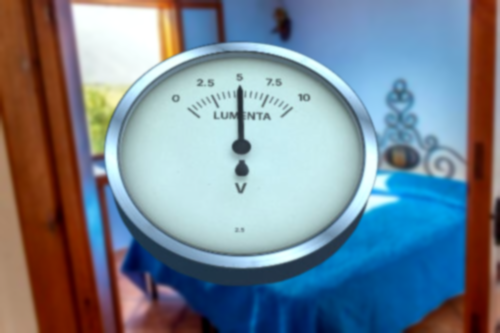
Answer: 5V
